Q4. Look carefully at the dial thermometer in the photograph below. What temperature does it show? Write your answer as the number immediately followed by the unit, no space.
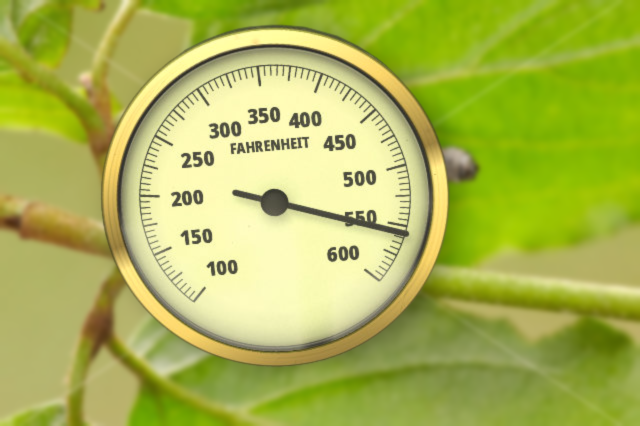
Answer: 555°F
